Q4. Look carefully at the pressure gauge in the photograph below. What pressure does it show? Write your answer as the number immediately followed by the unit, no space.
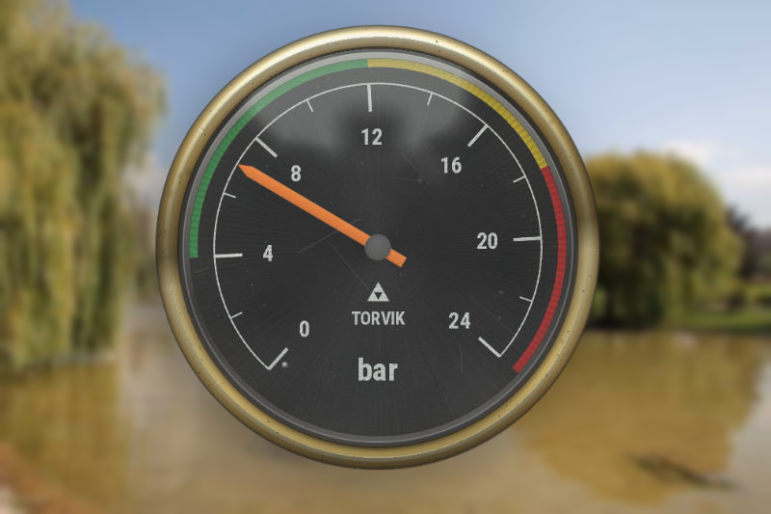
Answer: 7bar
